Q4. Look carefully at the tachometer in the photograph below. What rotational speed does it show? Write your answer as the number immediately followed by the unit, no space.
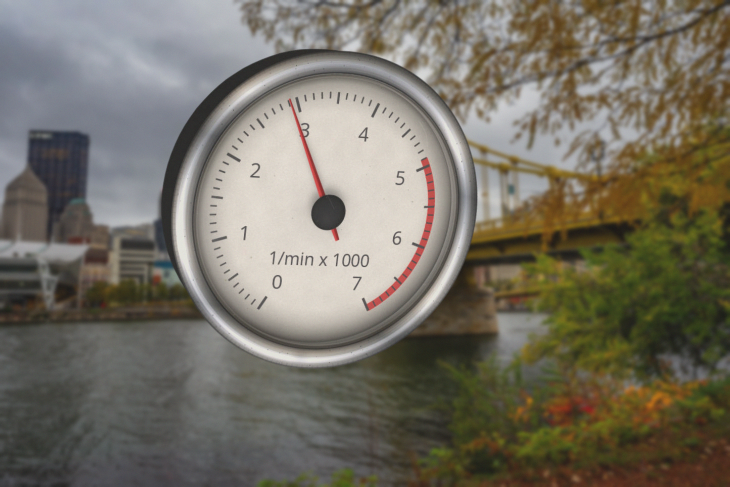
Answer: 2900rpm
